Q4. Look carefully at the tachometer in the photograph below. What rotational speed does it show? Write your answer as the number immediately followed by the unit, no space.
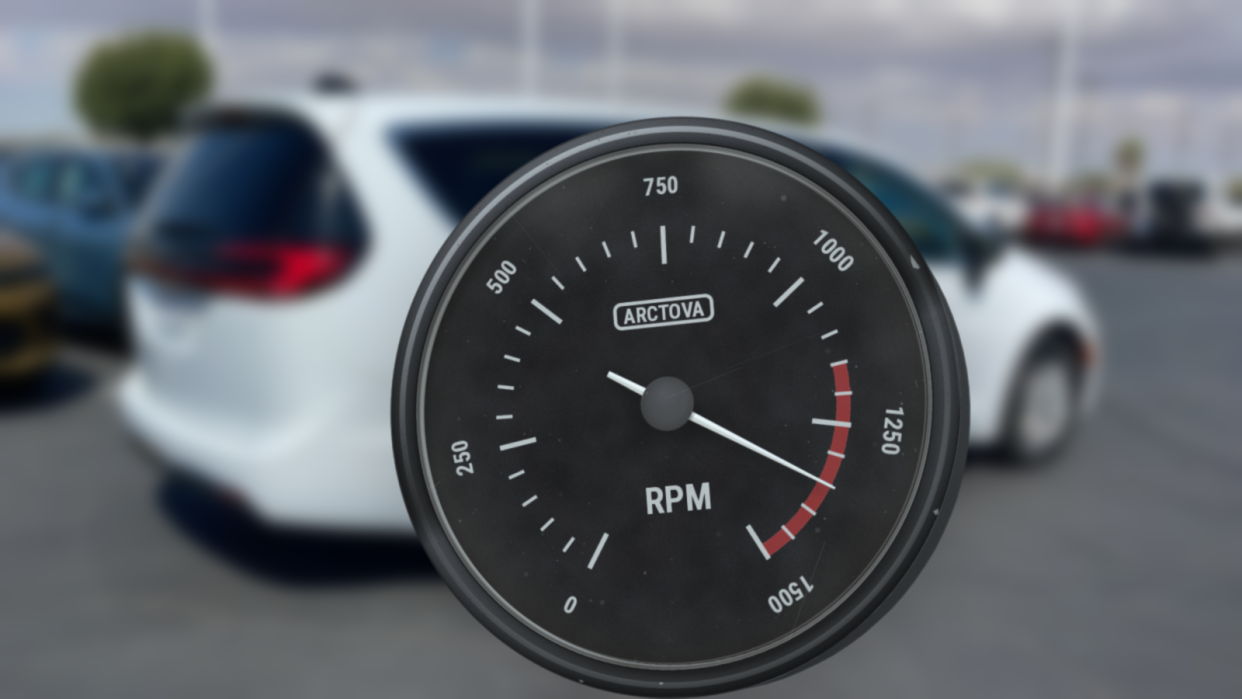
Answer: 1350rpm
